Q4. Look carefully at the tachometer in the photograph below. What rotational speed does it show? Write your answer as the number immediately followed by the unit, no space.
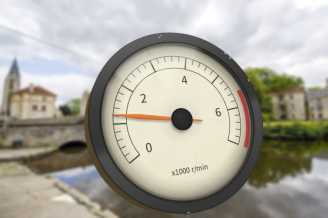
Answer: 1200rpm
